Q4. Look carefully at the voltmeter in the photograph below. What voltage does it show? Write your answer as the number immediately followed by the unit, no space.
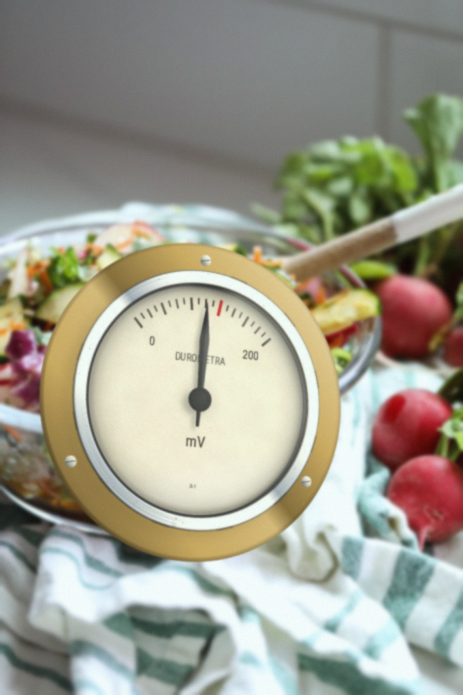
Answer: 100mV
